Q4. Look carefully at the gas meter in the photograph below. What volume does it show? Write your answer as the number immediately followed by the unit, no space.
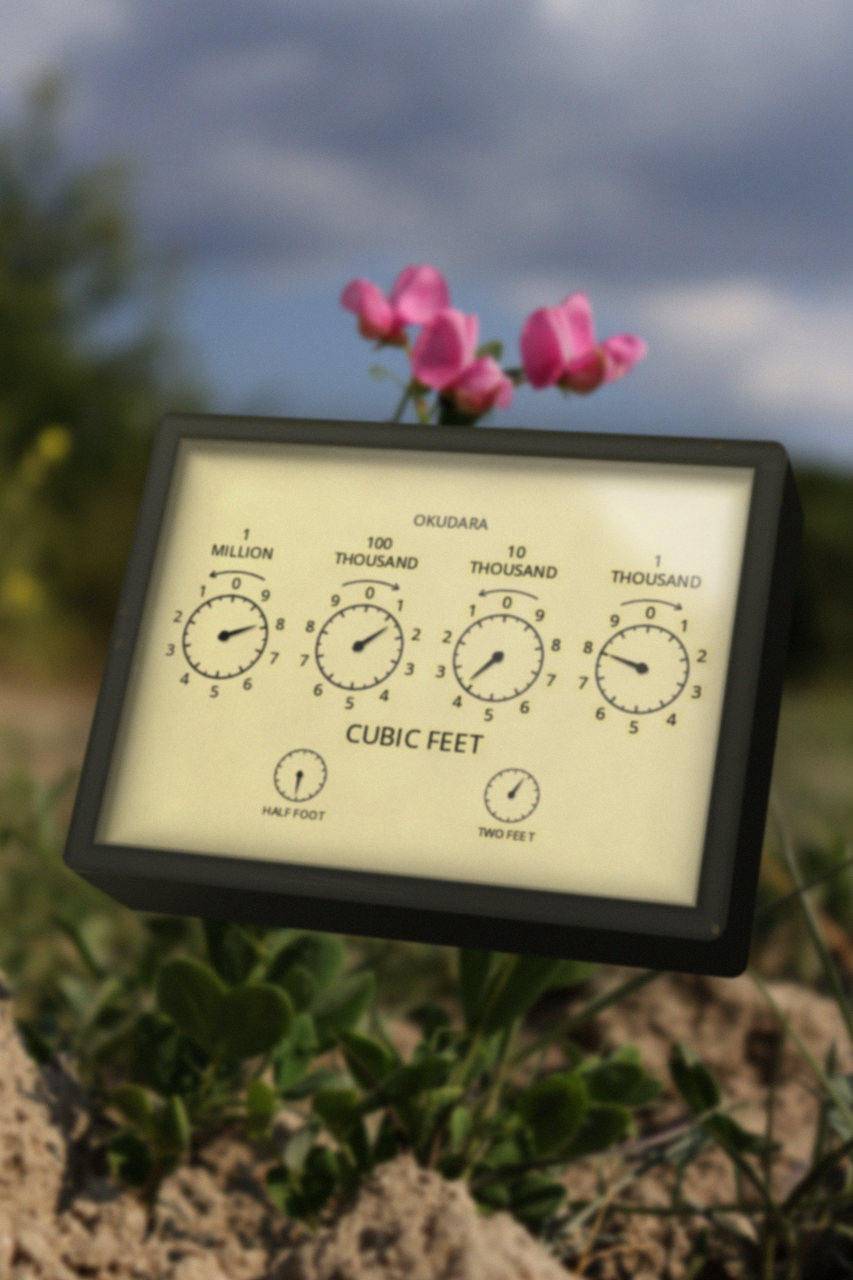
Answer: 813800ft³
